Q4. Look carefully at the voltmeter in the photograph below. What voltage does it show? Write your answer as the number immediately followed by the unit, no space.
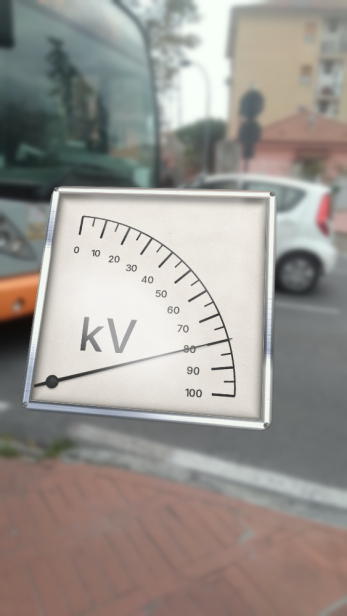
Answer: 80kV
